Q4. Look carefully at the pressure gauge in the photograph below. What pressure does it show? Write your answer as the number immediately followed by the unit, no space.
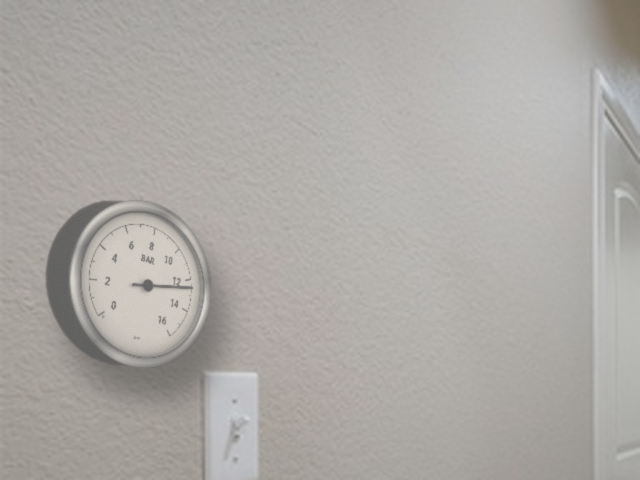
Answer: 12.5bar
